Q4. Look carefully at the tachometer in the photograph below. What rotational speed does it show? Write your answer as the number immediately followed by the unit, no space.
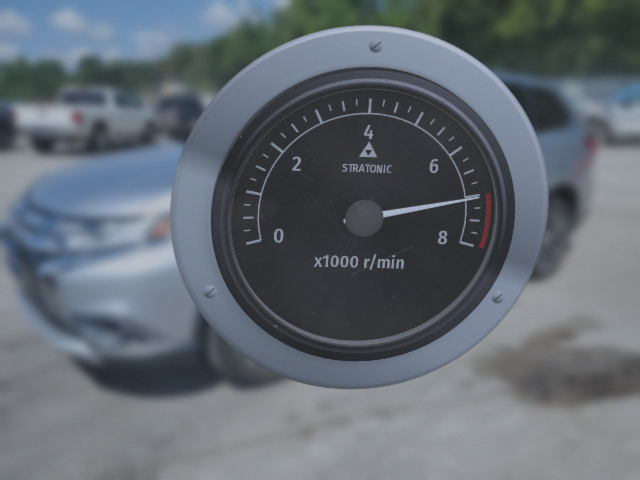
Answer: 7000rpm
